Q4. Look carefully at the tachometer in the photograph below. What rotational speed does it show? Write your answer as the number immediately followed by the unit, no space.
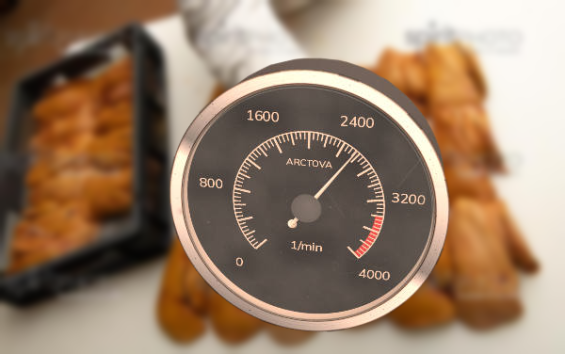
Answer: 2550rpm
